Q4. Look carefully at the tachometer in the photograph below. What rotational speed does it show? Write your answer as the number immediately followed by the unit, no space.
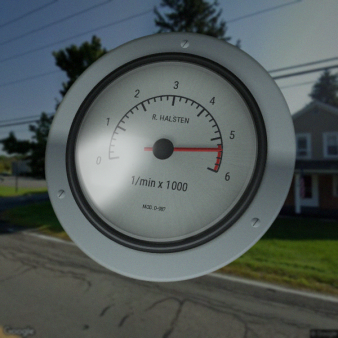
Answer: 5400rpm
